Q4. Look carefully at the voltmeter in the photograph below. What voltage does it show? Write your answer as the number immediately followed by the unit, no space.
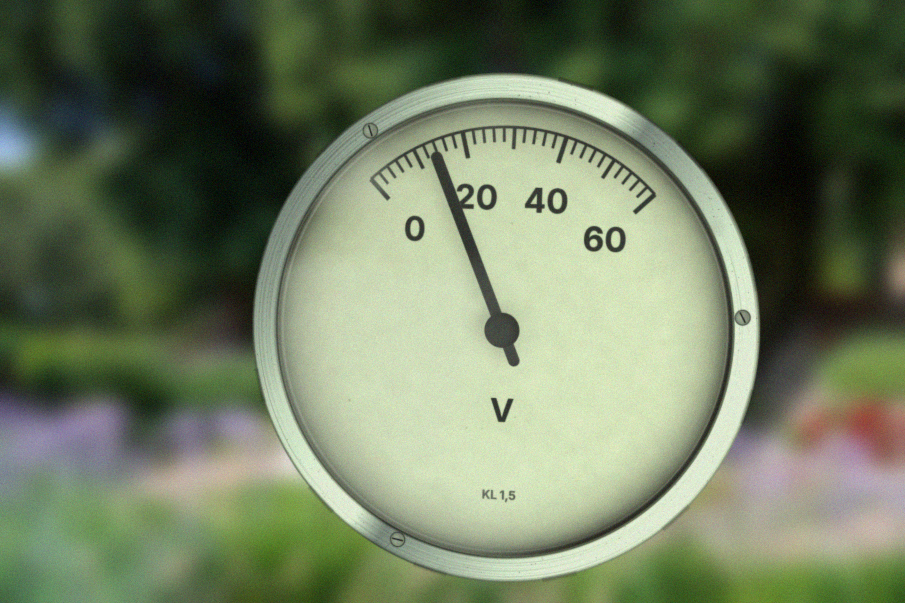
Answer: 14V
